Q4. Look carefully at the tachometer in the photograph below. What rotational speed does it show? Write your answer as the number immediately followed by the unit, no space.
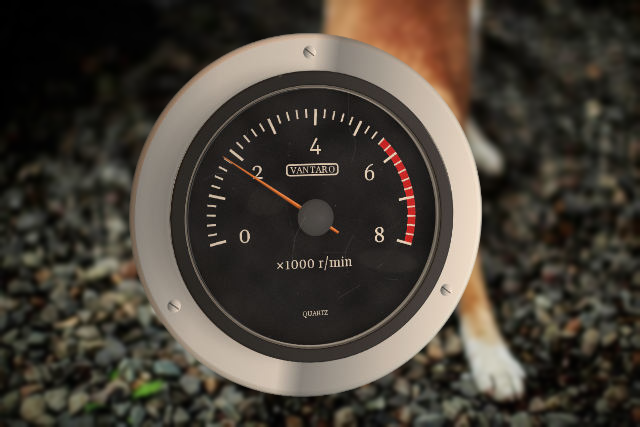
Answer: 1800rpm
